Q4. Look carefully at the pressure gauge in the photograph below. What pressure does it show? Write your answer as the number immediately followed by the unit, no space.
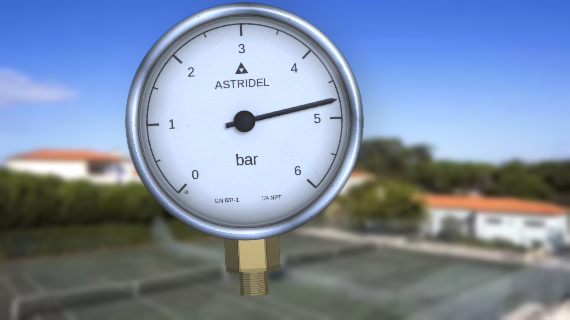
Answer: 4.75bar
